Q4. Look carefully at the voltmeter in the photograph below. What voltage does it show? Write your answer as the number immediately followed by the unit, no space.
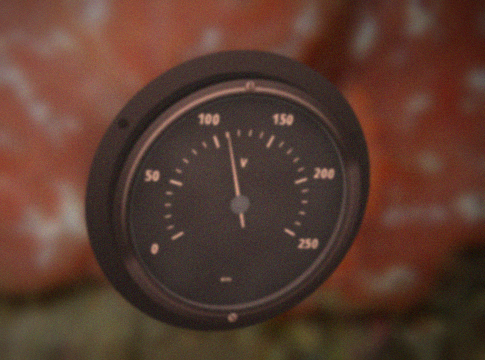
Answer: 110V
